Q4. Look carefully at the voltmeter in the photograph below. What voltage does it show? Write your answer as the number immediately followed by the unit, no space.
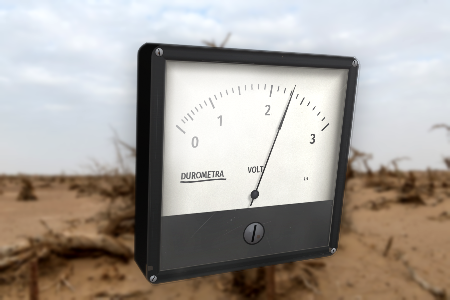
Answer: 2.3V
